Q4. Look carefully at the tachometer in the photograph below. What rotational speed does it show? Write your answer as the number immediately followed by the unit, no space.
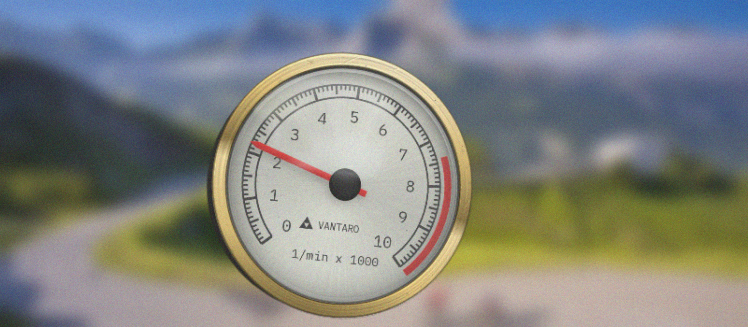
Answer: 2200rpm
